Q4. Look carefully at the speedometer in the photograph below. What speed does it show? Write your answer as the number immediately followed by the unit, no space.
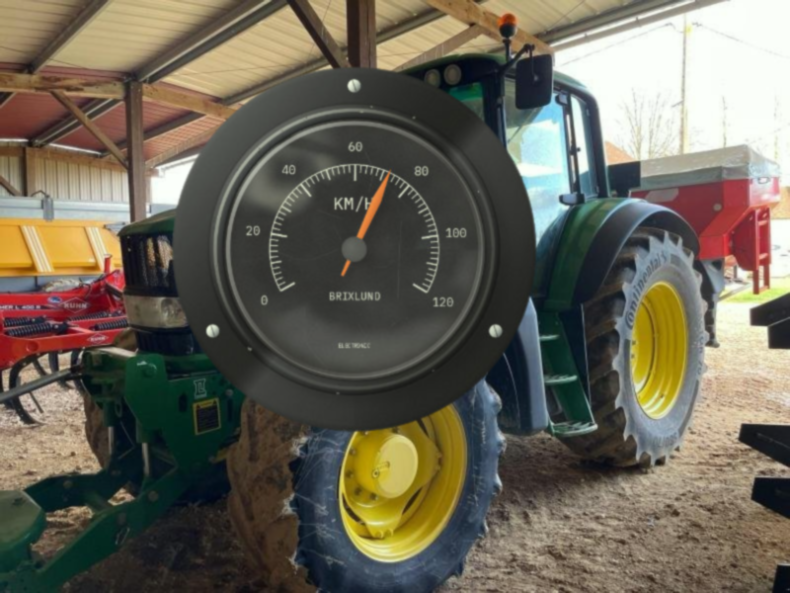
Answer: 72km/h
